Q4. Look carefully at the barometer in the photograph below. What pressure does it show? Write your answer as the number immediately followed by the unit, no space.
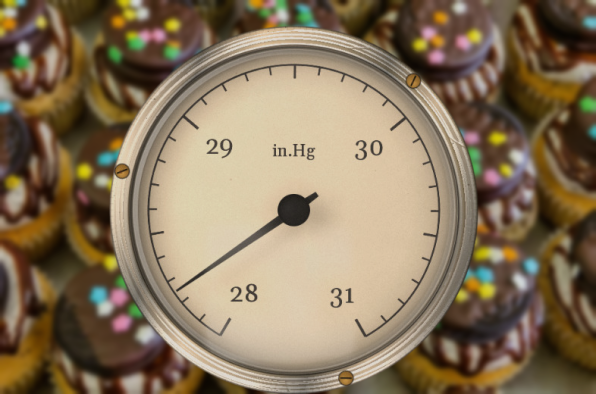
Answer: 28.25inHg
